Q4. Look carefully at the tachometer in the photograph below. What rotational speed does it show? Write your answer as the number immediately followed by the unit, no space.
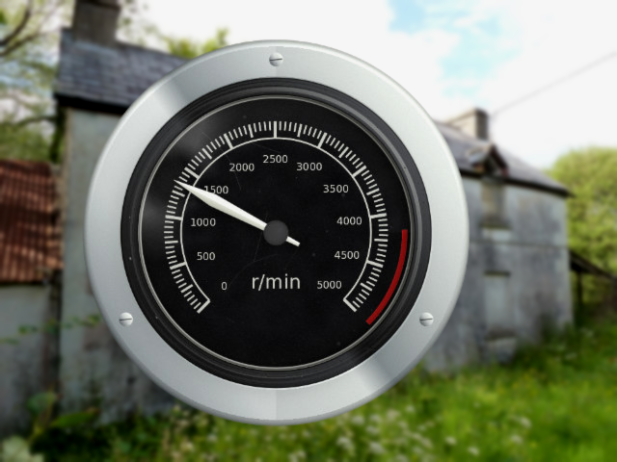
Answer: 1350rpm
